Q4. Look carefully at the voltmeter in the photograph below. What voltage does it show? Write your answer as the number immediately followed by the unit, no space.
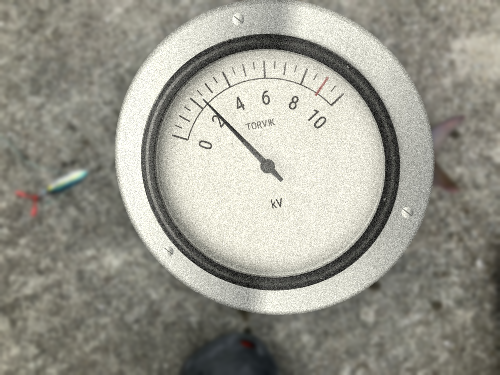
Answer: 2.5kV
